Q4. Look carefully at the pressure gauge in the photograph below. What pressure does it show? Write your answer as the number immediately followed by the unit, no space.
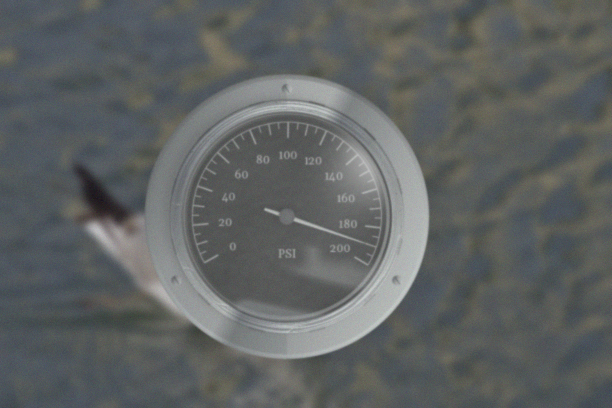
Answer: 190psi
